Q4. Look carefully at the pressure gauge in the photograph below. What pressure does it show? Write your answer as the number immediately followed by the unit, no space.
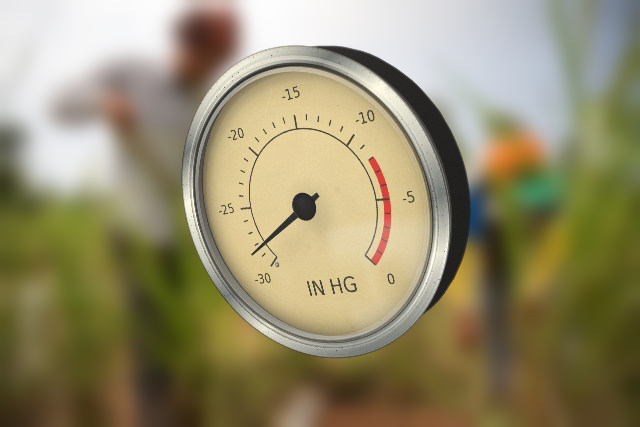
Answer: -28.5inHg
